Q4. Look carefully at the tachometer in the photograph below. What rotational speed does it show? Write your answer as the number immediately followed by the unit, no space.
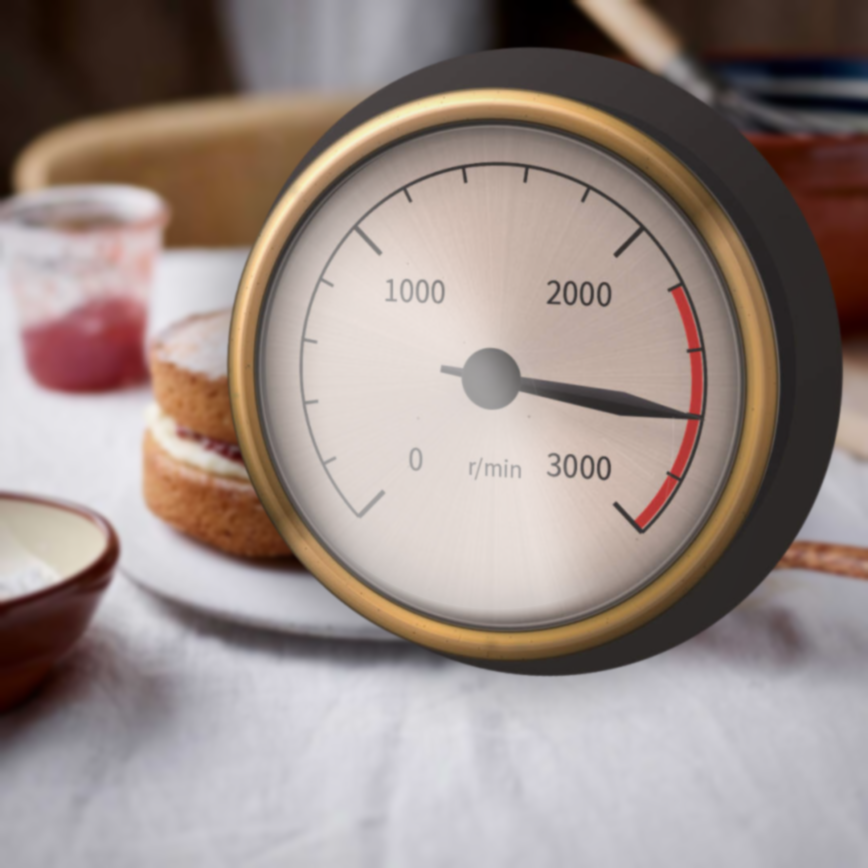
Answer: 2600rpm
